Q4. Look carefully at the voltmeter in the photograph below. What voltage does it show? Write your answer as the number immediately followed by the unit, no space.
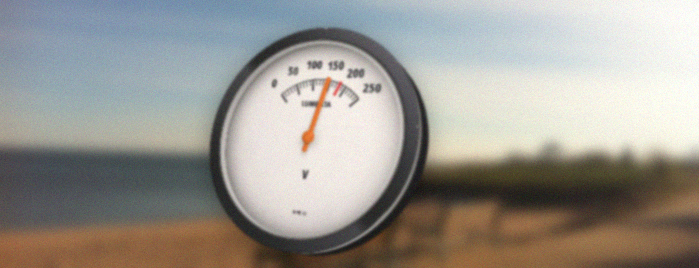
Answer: 150V
